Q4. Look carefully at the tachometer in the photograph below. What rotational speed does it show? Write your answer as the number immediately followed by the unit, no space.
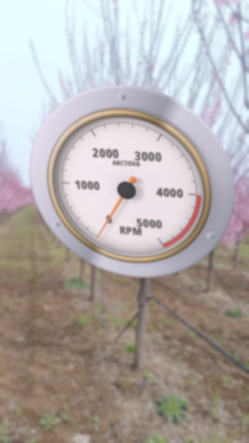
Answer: 0rpm
